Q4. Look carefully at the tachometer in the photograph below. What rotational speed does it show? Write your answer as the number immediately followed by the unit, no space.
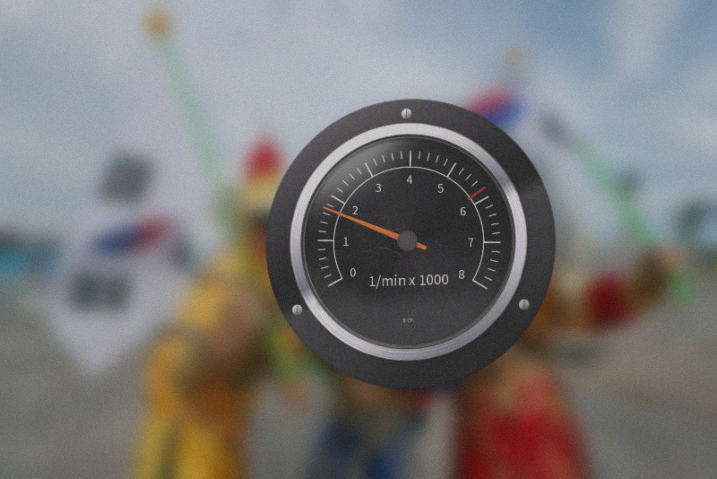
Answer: 1700rpm
